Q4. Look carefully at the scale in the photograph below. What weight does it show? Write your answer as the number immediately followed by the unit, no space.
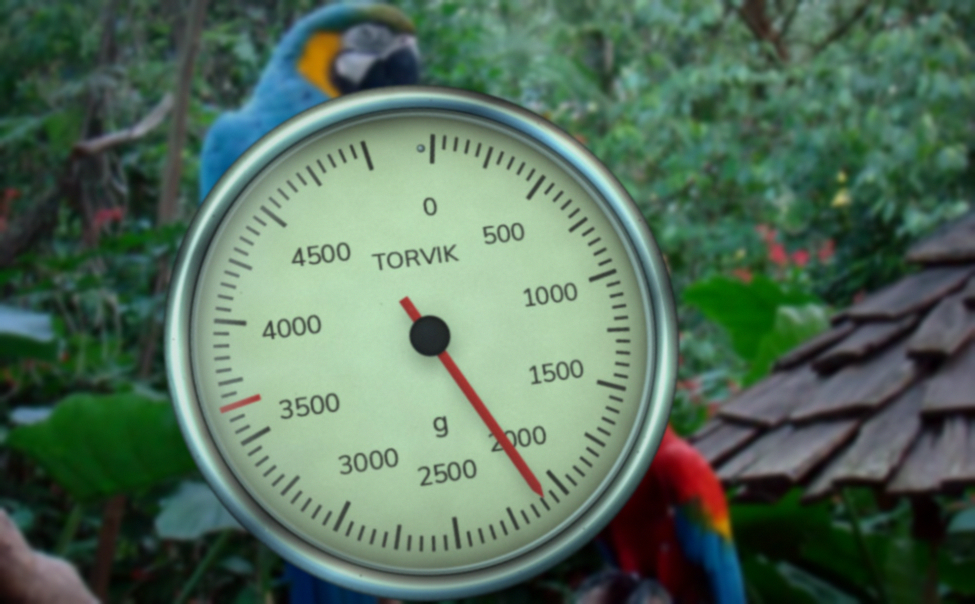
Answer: 2100g
